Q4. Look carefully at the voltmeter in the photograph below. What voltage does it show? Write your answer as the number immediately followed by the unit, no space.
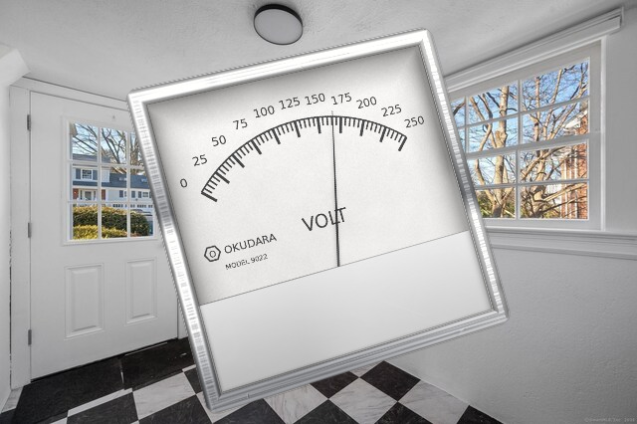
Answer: 165V
